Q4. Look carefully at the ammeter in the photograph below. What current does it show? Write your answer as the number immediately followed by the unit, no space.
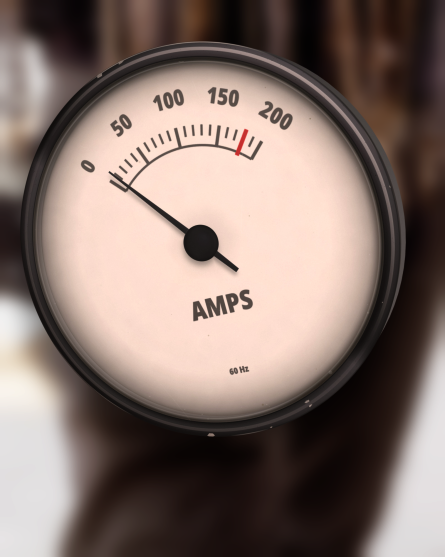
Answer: 10A
